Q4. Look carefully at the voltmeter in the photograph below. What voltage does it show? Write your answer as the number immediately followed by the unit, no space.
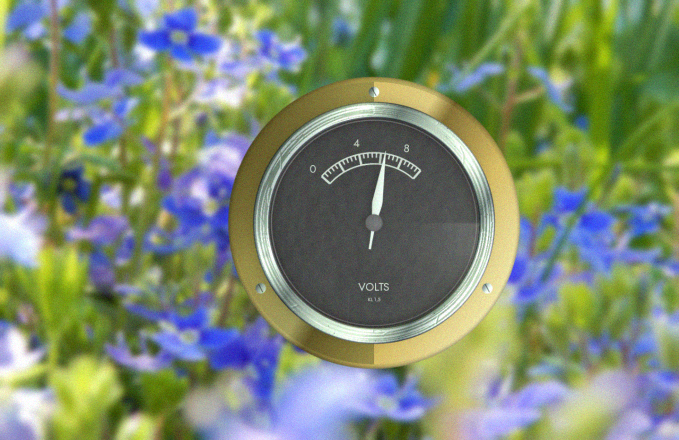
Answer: 6.4V
